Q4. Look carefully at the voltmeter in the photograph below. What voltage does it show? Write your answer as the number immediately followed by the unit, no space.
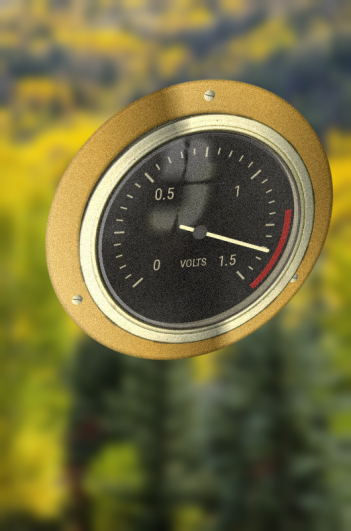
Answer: 1.35V
